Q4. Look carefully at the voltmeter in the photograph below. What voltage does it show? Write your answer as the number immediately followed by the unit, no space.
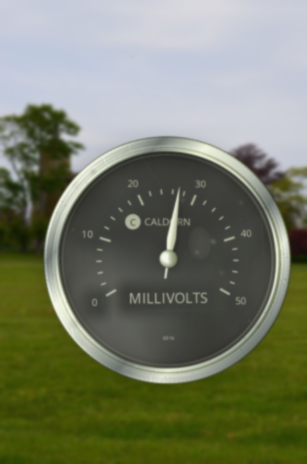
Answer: 27mV
